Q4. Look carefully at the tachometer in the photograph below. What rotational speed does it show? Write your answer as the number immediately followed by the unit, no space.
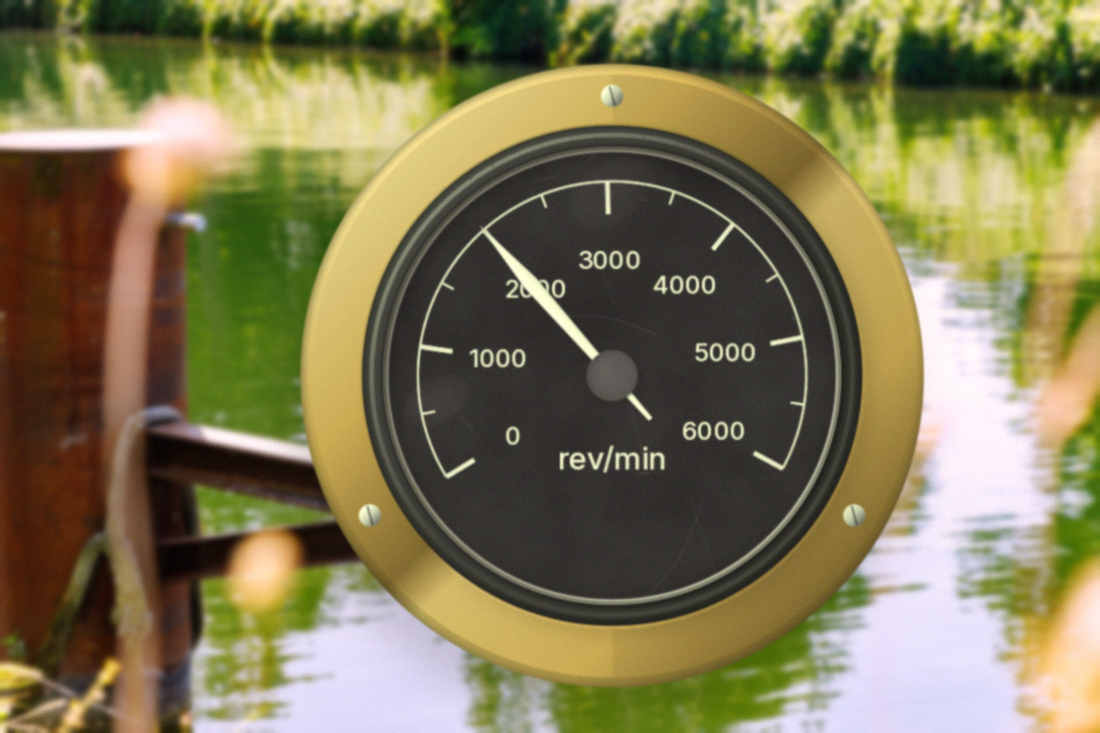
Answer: 2000rpm
